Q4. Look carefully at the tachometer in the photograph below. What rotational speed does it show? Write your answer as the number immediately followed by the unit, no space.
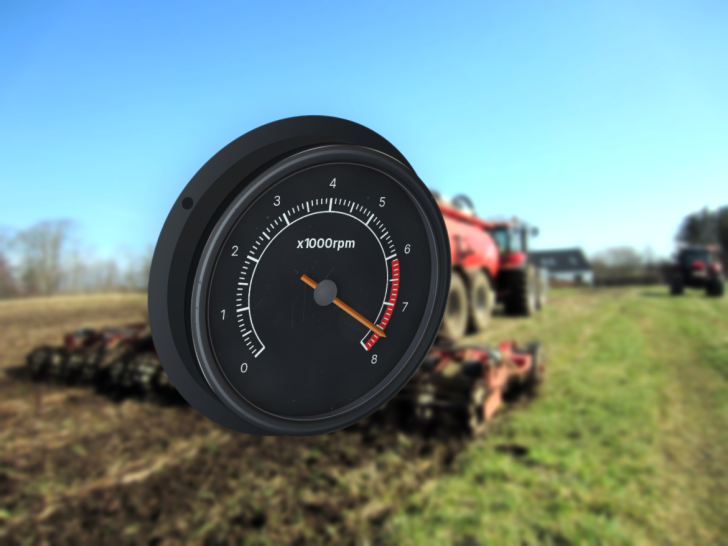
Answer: 7600rpm
